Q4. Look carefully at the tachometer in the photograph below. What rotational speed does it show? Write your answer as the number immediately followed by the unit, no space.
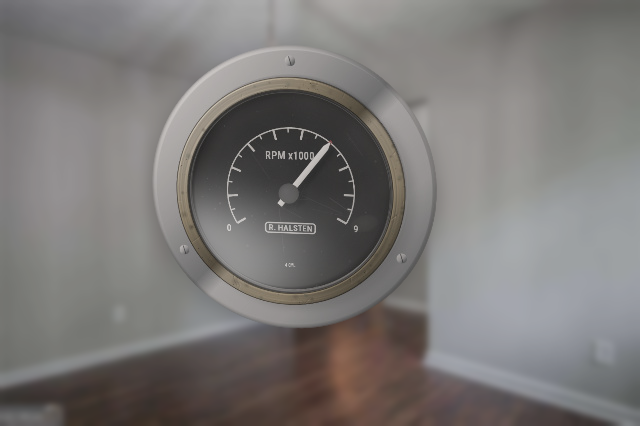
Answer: 6000rpm
